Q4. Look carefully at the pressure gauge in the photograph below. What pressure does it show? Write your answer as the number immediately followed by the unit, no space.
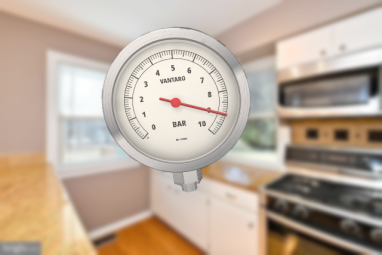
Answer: 9bar
